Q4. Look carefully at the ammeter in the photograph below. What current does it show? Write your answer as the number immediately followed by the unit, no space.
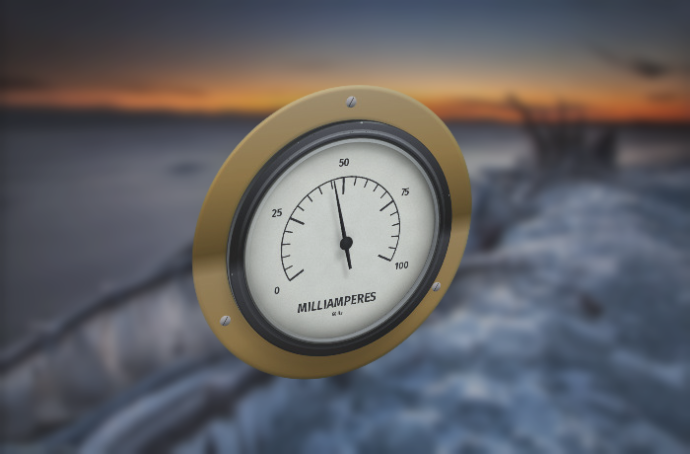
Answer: 45mA
